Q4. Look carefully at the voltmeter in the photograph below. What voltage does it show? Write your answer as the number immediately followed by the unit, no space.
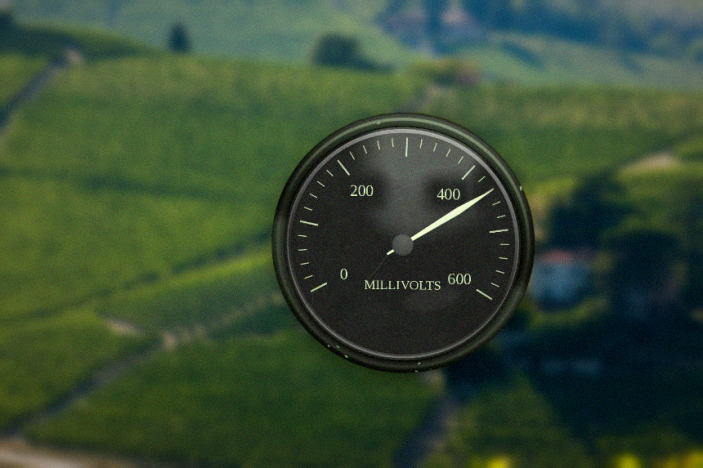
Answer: 440mV
